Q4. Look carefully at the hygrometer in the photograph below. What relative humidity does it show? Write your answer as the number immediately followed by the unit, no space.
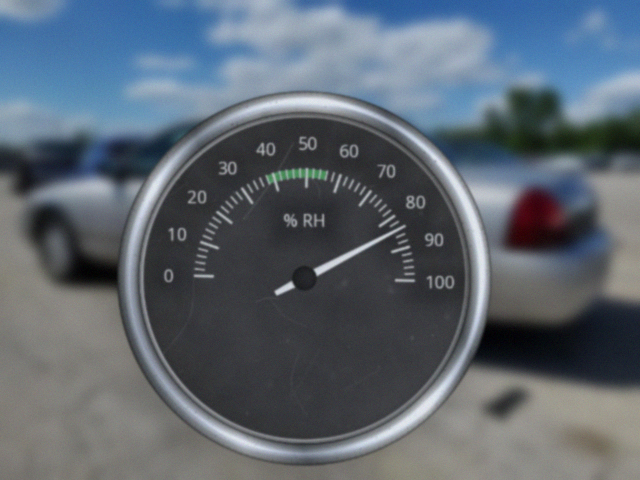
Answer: 84%
